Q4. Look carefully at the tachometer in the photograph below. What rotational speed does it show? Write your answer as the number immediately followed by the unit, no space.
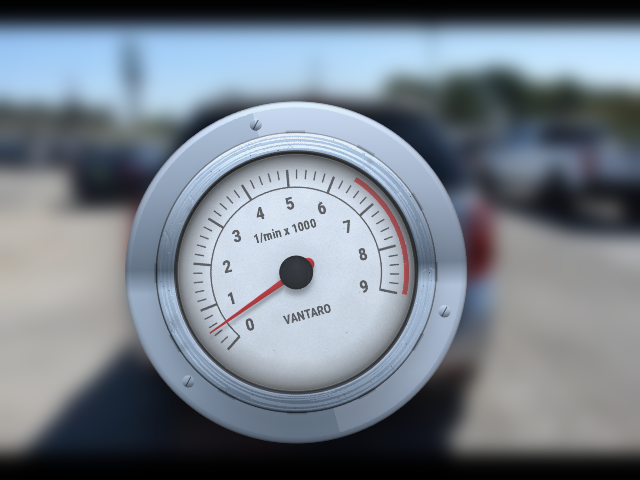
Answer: 500rpm
